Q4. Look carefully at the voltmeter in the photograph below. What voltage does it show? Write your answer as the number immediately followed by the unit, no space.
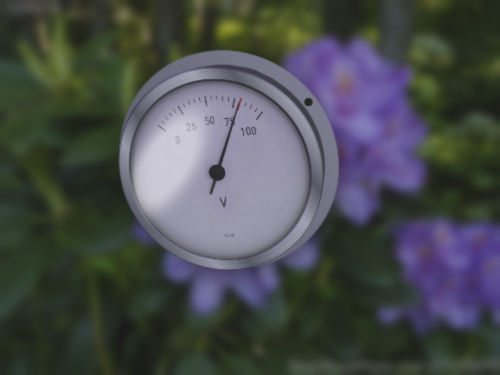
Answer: 80V
